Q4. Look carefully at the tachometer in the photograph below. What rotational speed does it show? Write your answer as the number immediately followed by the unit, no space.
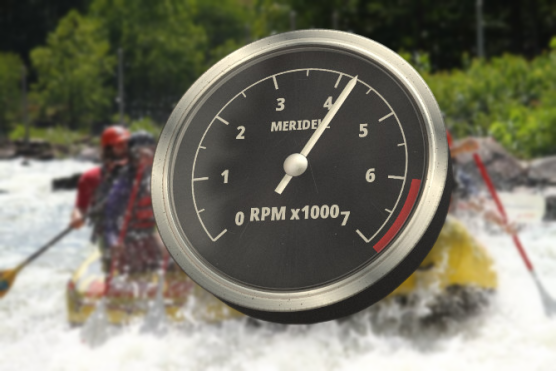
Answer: 4250rpm
